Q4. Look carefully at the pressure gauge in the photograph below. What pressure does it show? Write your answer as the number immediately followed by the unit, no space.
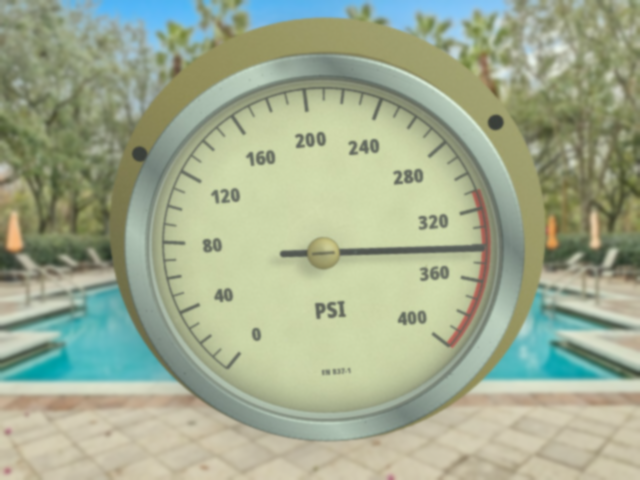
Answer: 340psi
